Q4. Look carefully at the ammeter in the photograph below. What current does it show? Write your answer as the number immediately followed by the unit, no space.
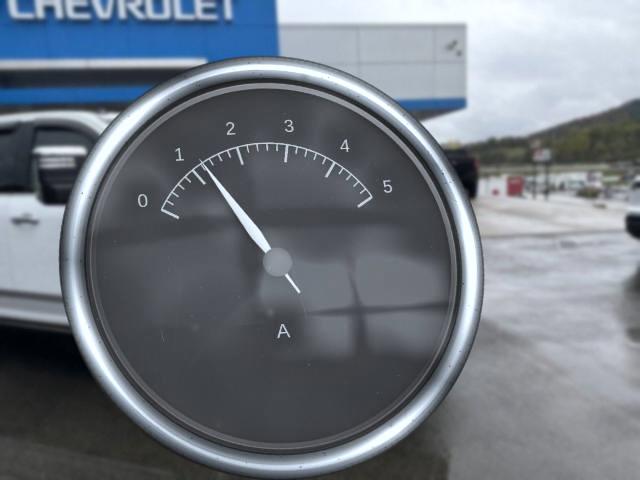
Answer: 1.2A
